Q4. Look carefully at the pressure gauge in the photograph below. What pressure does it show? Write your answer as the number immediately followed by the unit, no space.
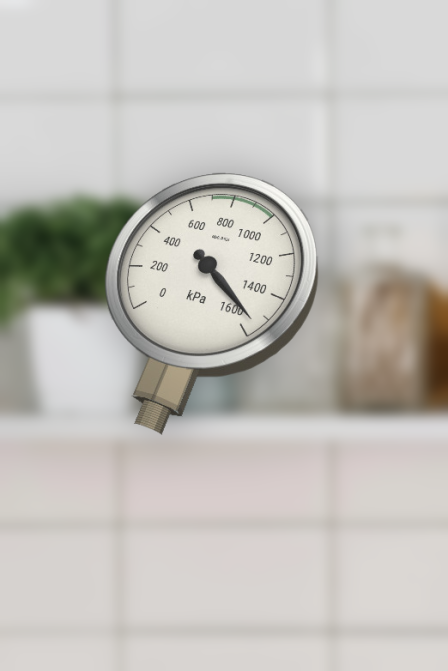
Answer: 1550kPa
